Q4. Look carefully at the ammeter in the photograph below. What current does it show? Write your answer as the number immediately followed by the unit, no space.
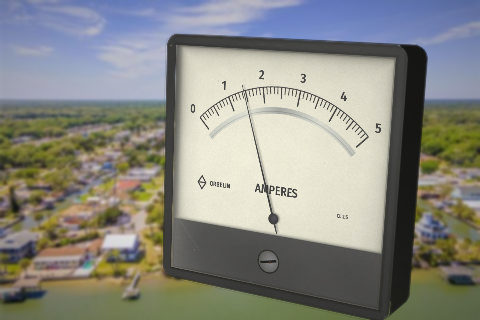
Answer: 1.5A
